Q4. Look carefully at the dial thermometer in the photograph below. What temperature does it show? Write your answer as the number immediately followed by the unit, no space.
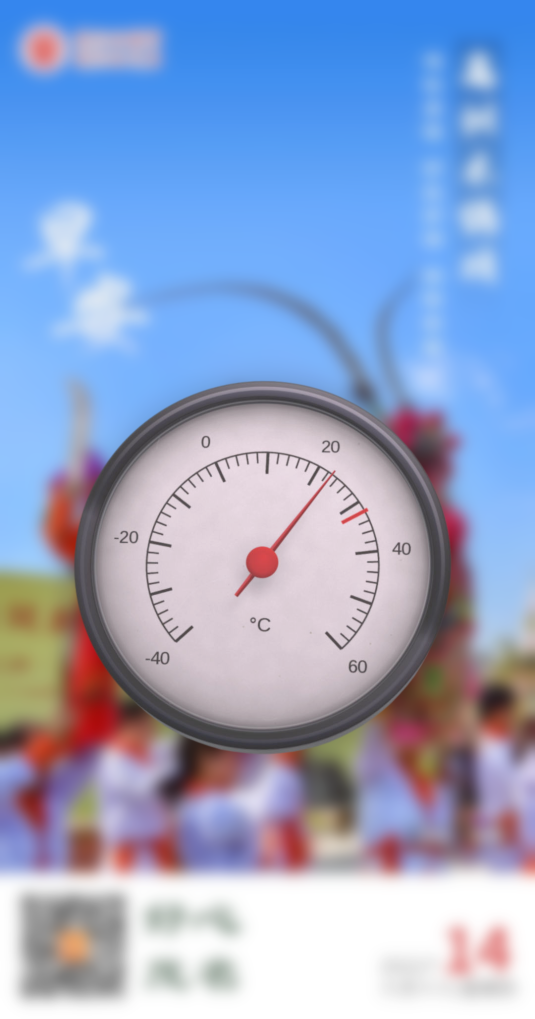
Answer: 23°C
